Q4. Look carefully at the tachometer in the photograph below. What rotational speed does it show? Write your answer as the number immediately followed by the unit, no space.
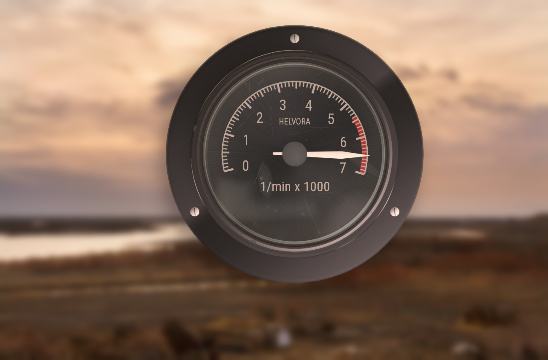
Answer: 6500rpm
